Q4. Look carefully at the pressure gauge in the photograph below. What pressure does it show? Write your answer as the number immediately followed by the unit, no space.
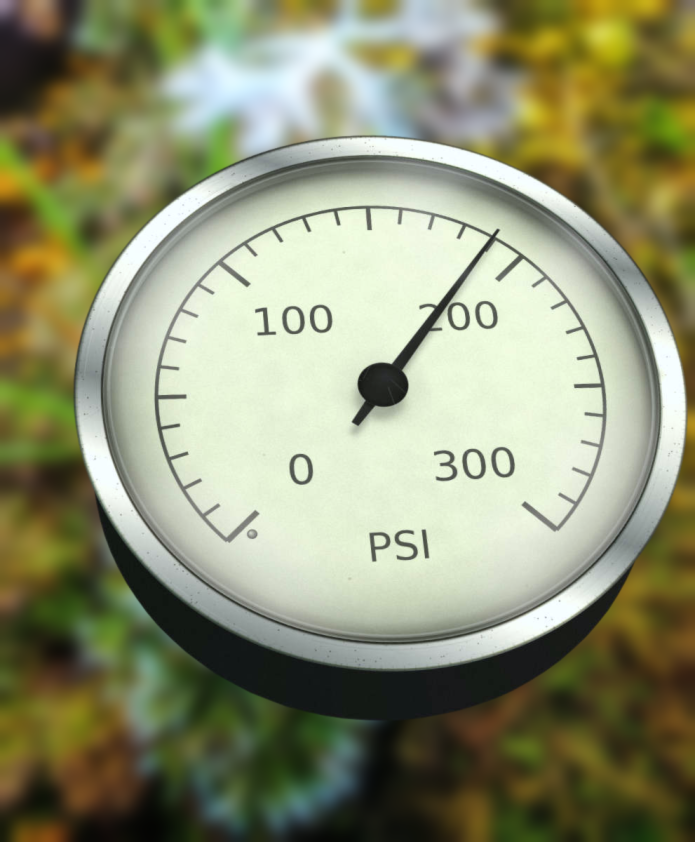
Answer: 190psi
